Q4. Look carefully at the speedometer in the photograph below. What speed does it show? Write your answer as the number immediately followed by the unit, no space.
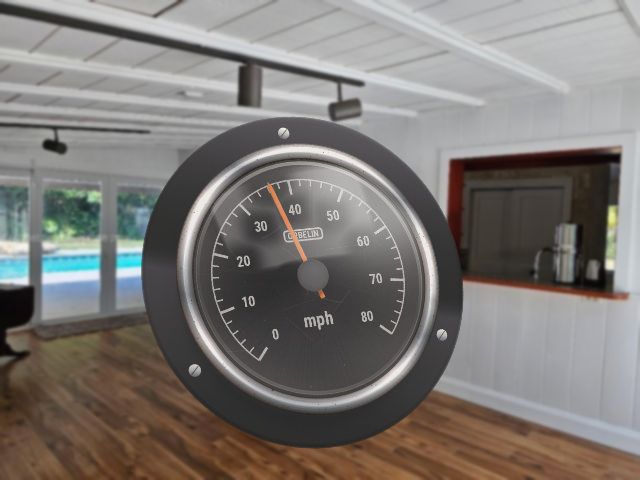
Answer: 36mph
